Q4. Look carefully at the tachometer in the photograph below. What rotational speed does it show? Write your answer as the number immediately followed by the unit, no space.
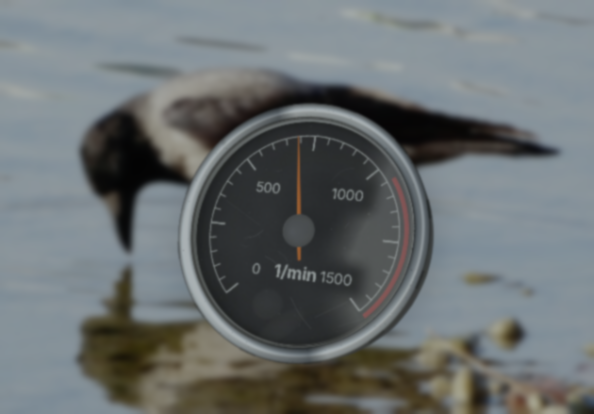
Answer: 700rpm
